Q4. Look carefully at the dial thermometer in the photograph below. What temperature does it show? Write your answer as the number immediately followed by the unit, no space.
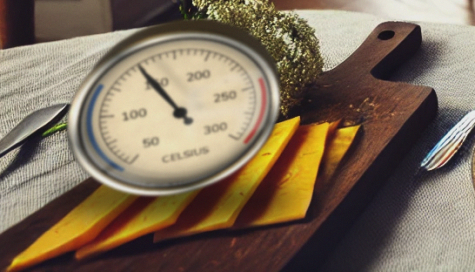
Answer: 150°C
